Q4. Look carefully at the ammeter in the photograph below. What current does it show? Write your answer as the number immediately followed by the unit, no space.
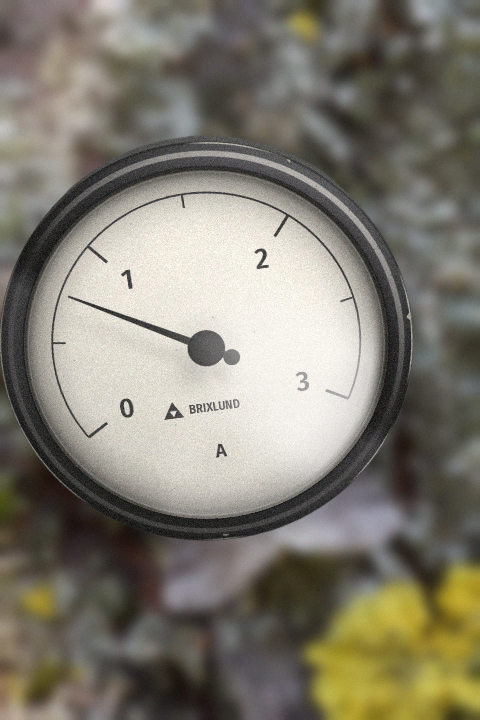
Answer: 0.75A
